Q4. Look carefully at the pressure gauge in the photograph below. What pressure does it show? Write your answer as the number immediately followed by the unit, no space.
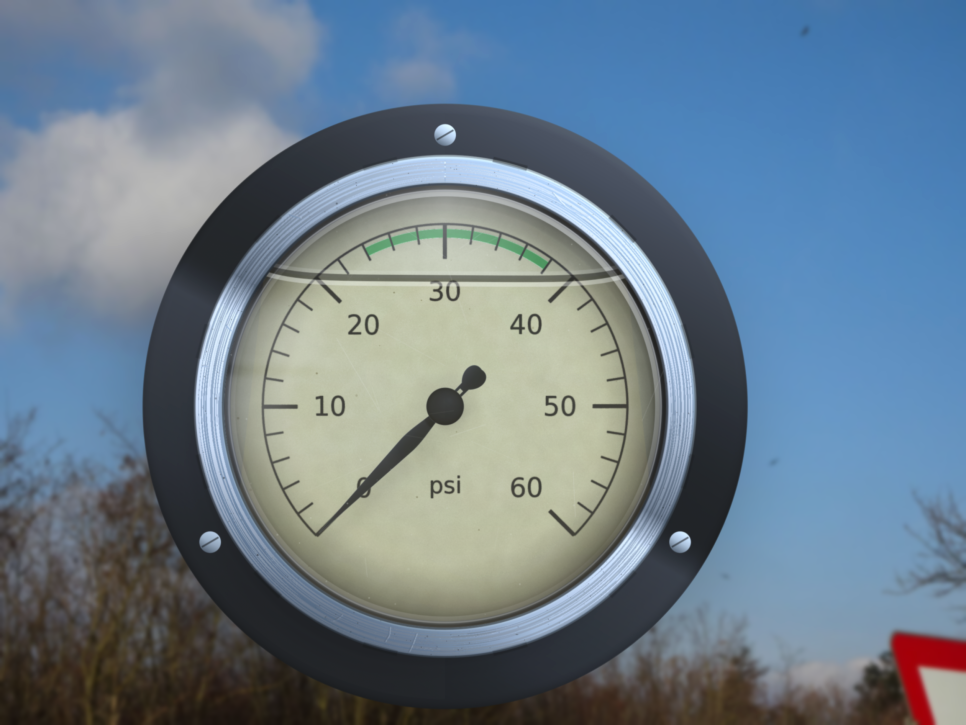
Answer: 0psi
